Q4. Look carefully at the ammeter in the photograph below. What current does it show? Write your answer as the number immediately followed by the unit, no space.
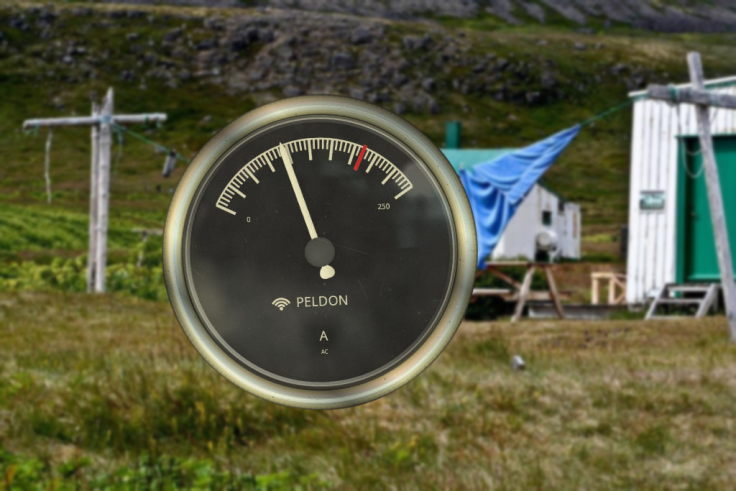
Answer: 95A
